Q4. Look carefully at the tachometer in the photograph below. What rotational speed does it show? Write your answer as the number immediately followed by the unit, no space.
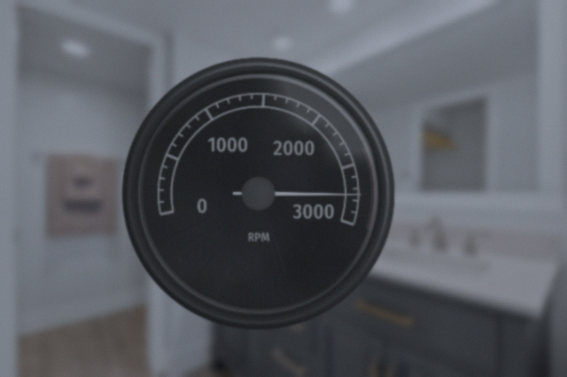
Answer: 2750rpm
